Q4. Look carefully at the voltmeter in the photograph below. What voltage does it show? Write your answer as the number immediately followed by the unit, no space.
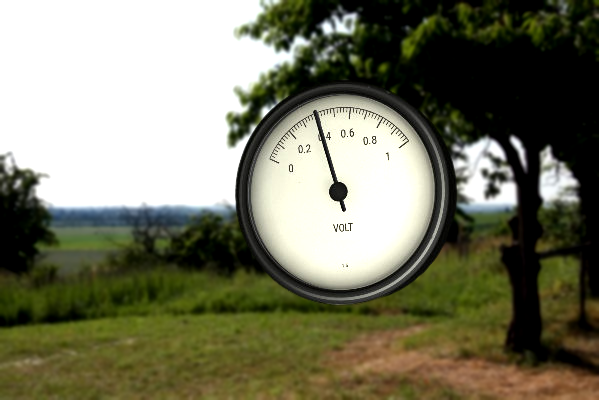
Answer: 0.4V
